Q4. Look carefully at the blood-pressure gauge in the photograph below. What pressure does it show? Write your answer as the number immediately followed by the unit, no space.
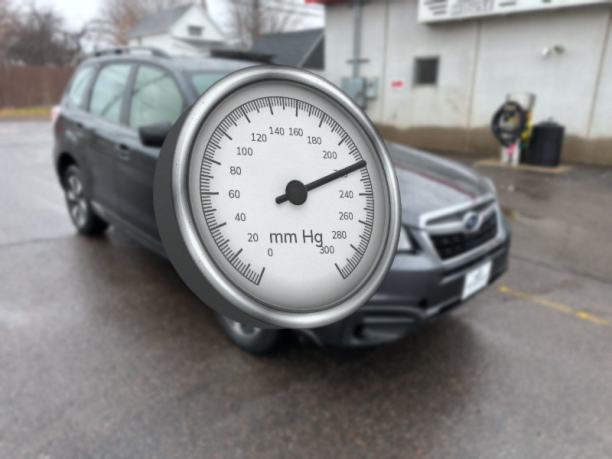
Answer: 220mmHg
